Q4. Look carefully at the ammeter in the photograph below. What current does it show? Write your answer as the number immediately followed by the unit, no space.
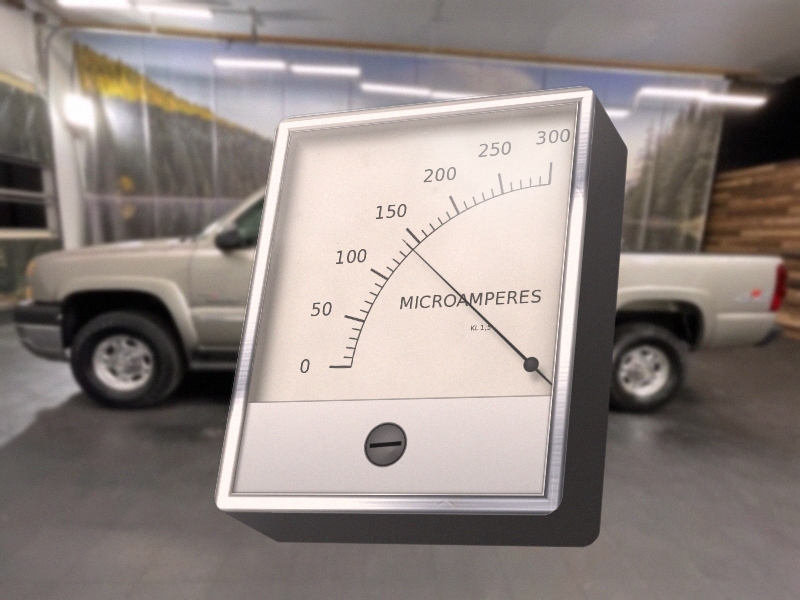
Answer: 140µA
